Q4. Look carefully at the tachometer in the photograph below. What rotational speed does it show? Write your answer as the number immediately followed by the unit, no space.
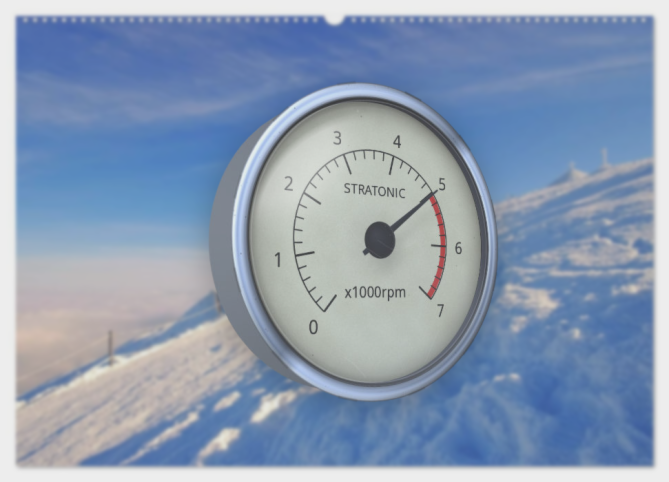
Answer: 5000rpm
